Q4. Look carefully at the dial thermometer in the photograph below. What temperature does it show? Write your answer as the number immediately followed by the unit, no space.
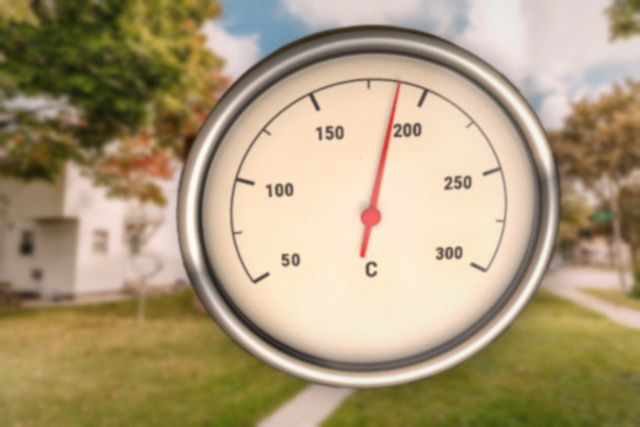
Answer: 187.5°C
